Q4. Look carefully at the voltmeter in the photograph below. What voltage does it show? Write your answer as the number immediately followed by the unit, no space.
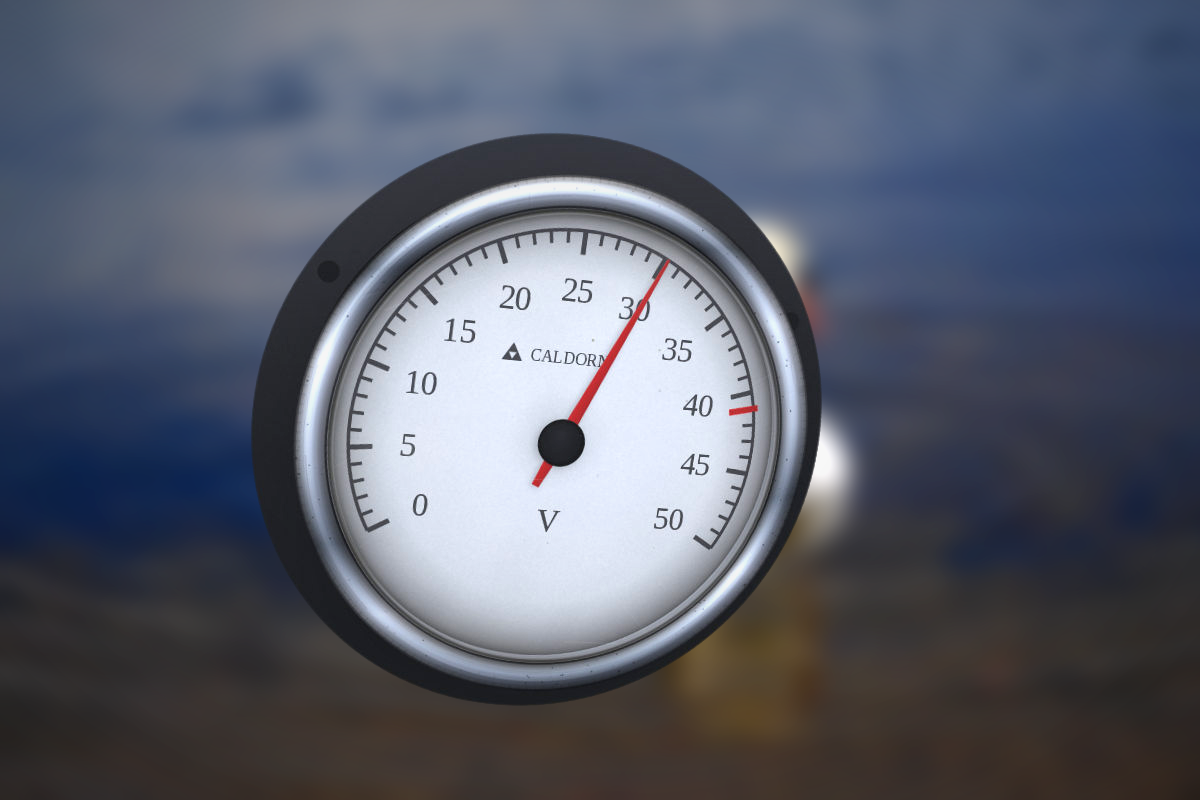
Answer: 30V
